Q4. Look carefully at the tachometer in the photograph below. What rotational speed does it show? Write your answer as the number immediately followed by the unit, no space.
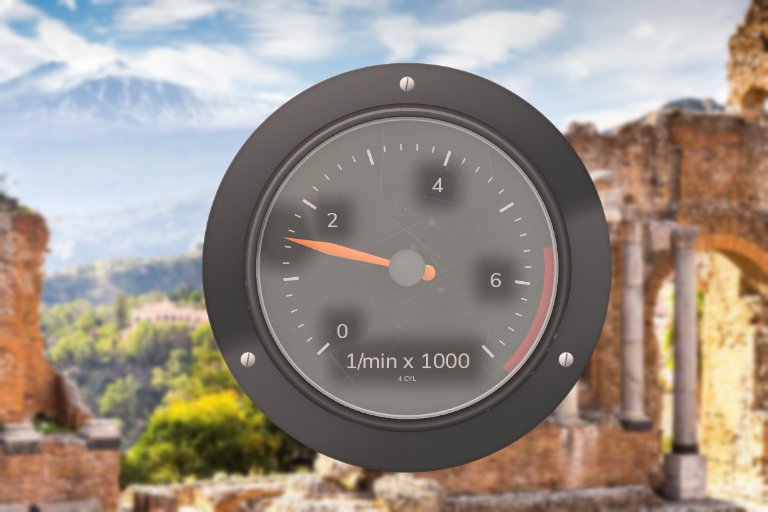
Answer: 1500rpm
